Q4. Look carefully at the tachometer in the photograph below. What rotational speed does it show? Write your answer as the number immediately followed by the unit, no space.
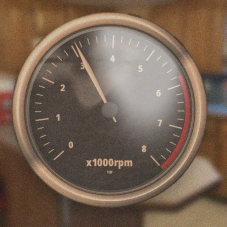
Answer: 3100rpm
